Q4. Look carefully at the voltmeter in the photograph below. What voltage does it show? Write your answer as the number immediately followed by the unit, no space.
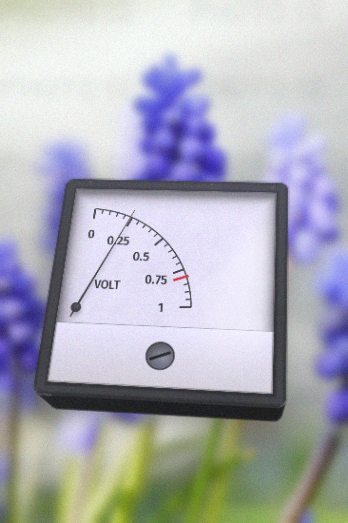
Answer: 0.25V
